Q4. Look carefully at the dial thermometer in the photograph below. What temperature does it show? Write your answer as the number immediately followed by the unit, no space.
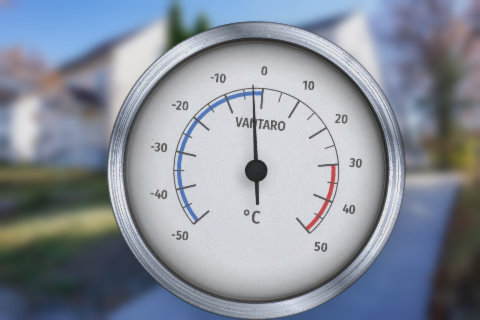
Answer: -2.5°C
